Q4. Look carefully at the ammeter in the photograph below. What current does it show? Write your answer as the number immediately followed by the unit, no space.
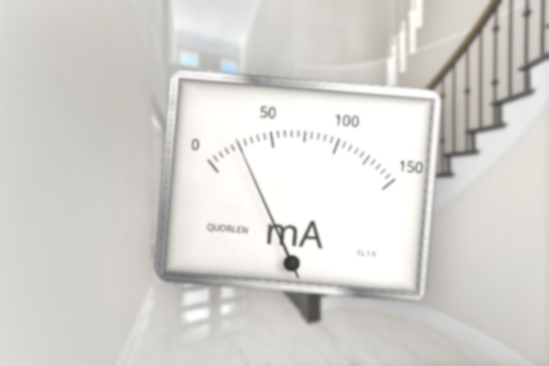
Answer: 25mA
